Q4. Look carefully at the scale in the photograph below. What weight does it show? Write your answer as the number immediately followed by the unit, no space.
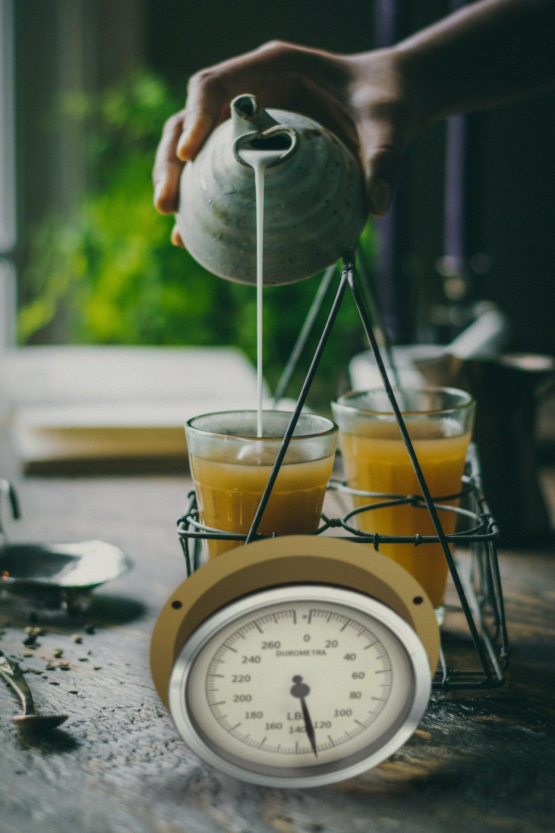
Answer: 130lb
